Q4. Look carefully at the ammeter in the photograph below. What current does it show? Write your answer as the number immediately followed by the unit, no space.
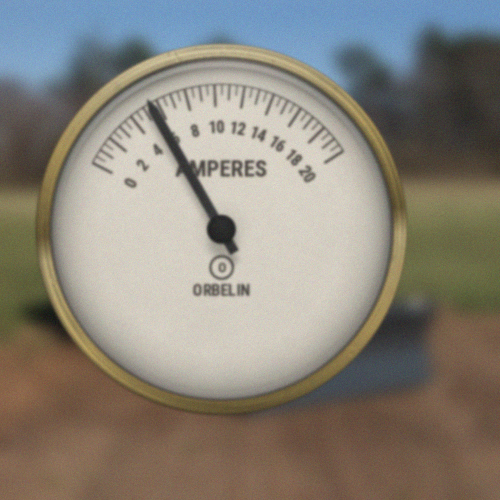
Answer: 5.5A
